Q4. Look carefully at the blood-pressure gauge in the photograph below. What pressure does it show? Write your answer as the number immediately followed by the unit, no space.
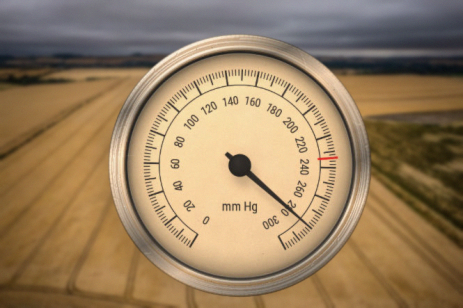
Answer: 280mmHg
